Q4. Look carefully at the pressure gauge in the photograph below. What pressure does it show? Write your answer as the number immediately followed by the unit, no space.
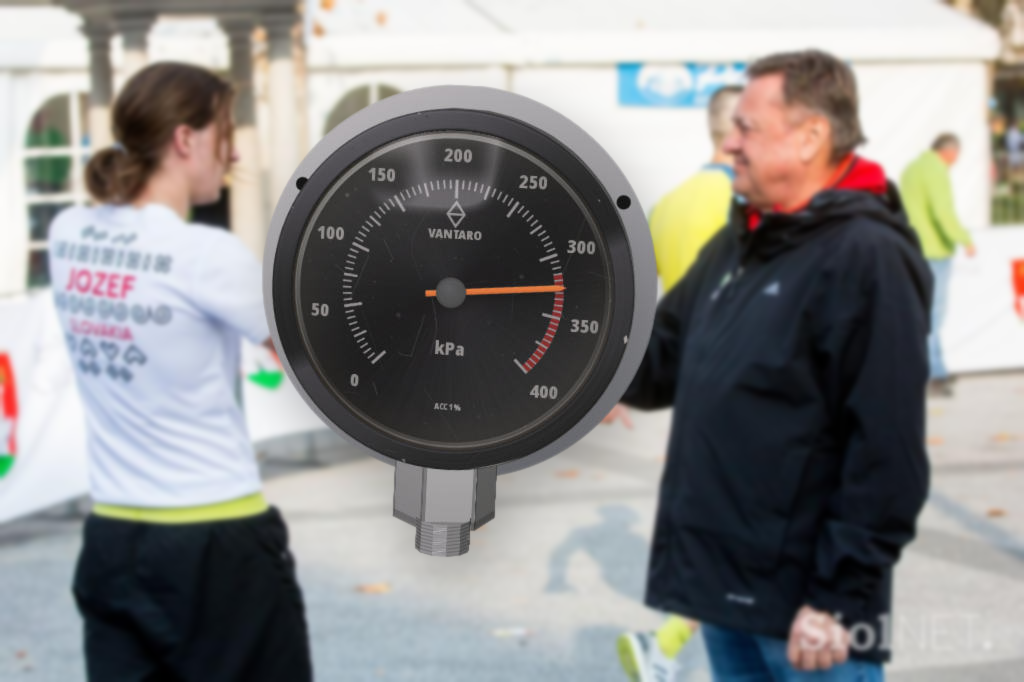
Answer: 325kPa
